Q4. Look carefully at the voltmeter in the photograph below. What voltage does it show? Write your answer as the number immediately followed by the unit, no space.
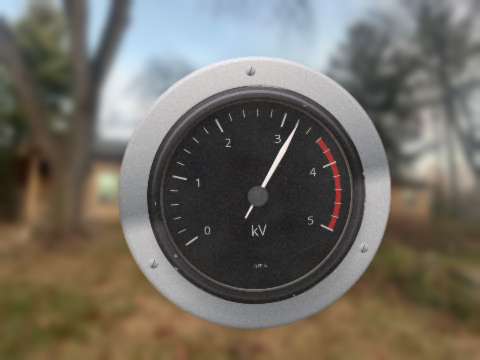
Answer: 3.2kV
